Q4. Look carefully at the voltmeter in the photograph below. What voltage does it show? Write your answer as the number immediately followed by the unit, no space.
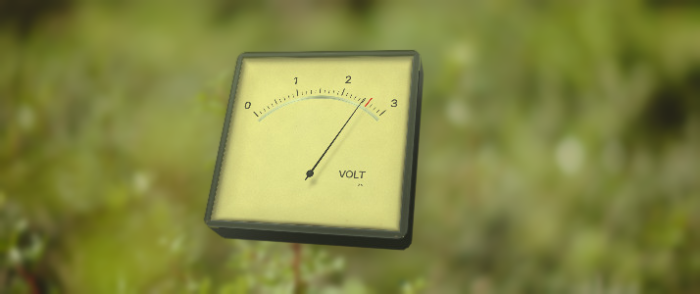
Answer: 2.5V
